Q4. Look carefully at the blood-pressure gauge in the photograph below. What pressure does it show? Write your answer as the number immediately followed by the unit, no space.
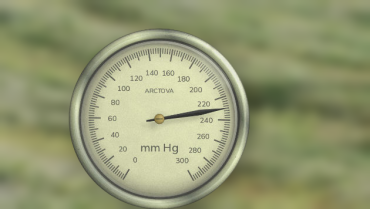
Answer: 230mmHg
